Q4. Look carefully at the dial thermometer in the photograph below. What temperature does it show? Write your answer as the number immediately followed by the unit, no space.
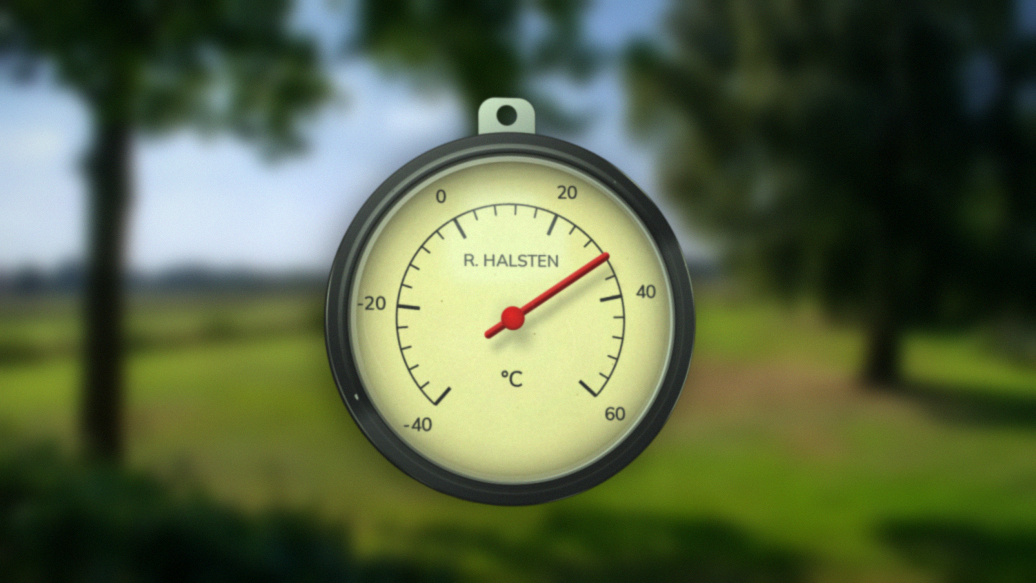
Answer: 32°C
